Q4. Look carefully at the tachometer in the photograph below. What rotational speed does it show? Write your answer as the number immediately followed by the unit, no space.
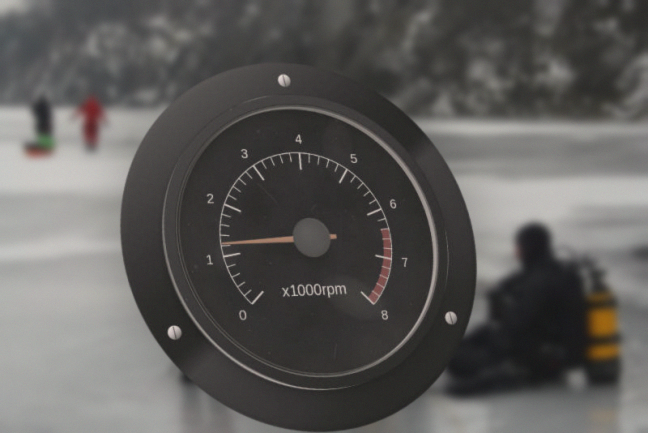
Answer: 1200rpm
